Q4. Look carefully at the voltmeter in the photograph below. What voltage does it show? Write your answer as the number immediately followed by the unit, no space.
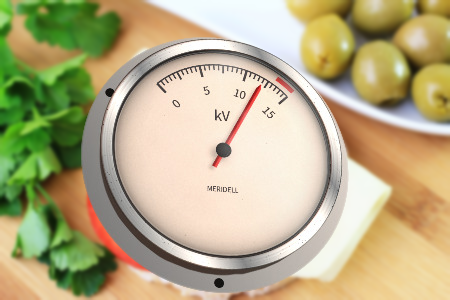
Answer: 12kV
